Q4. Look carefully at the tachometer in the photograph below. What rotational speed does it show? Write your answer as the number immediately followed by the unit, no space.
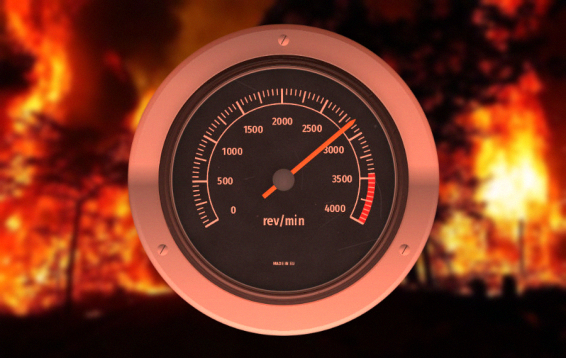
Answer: 2850rpm
